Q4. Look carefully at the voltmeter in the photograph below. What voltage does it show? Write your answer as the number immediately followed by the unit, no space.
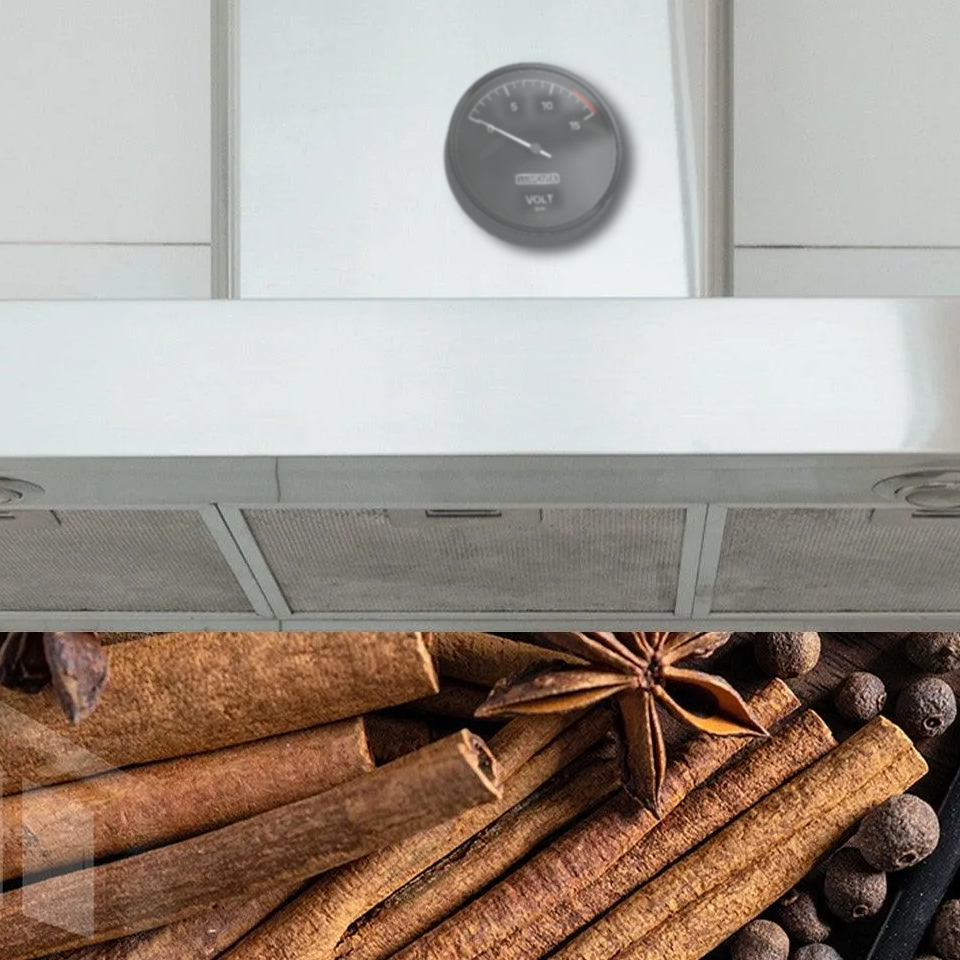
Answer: 0V
